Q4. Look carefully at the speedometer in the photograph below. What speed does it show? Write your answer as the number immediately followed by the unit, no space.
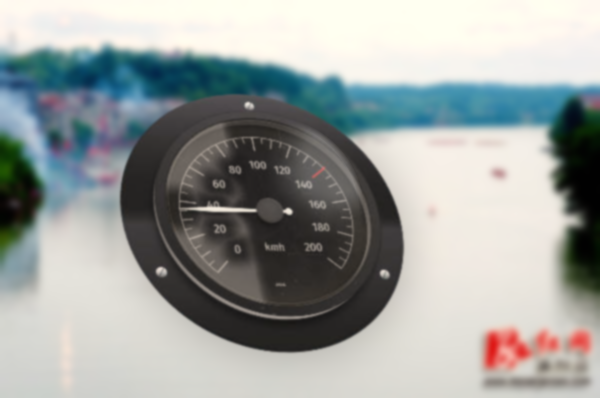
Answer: 35km/h
